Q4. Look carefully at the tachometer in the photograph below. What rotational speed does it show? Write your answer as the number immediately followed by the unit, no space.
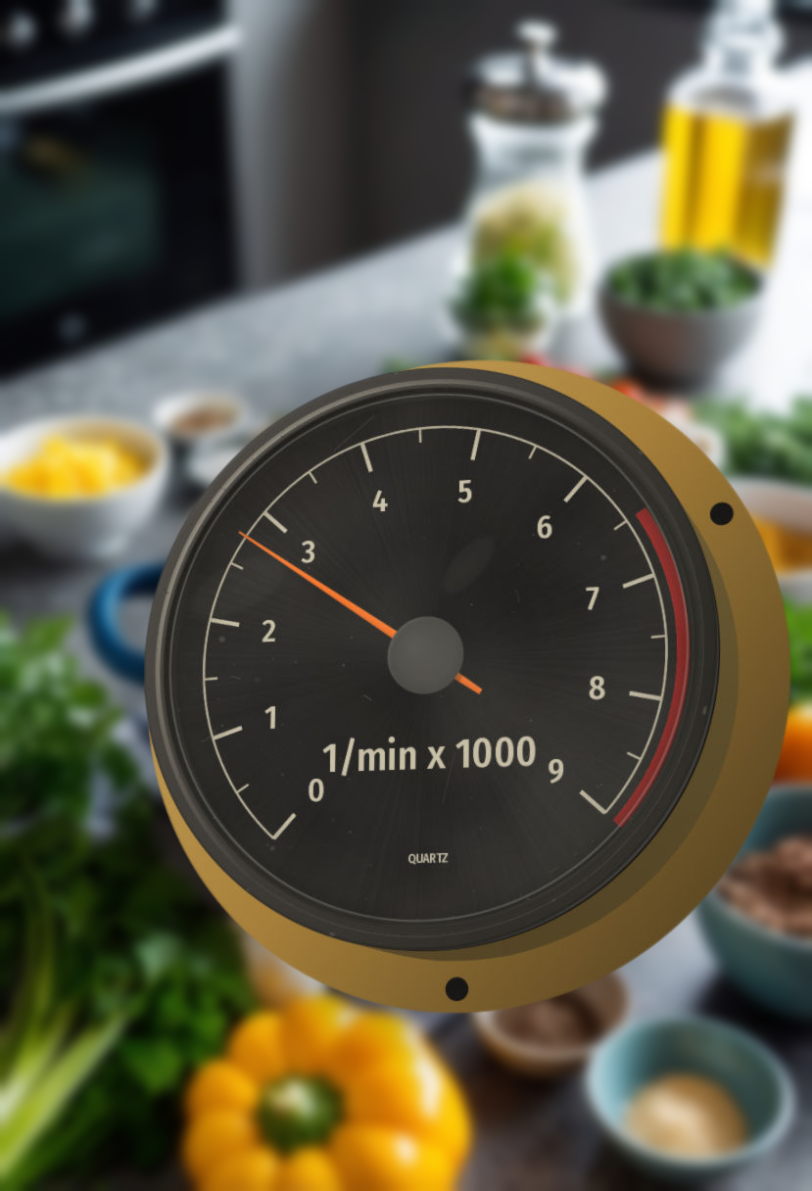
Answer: 2750rpm
